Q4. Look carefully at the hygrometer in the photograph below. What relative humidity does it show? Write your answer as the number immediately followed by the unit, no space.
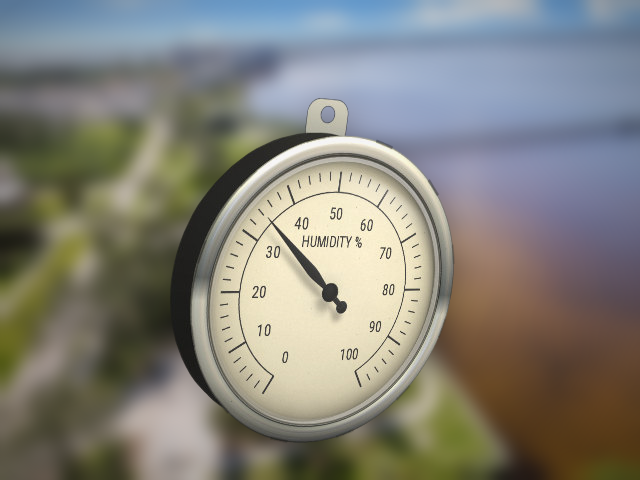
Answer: 34%
